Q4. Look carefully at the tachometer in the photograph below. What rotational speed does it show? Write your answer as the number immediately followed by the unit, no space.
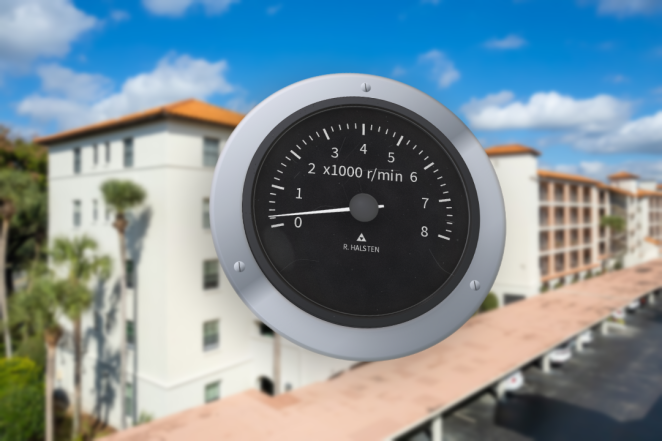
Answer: 200rpm
